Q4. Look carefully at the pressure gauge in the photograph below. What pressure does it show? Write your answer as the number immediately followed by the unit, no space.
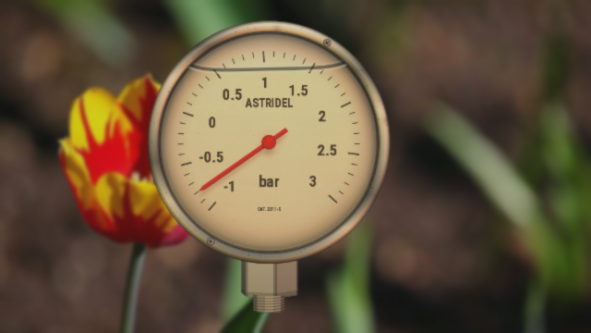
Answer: -0.8bar
